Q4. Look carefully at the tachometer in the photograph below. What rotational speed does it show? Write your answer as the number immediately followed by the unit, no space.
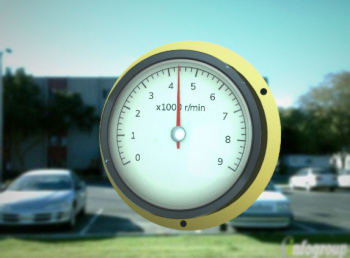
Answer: 4400rpm
